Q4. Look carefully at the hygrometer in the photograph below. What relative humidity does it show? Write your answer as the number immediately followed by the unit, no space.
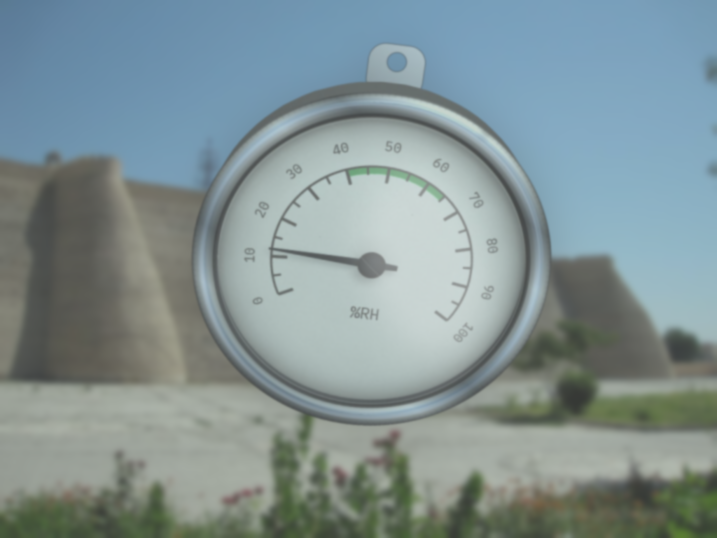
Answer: 12.5%
